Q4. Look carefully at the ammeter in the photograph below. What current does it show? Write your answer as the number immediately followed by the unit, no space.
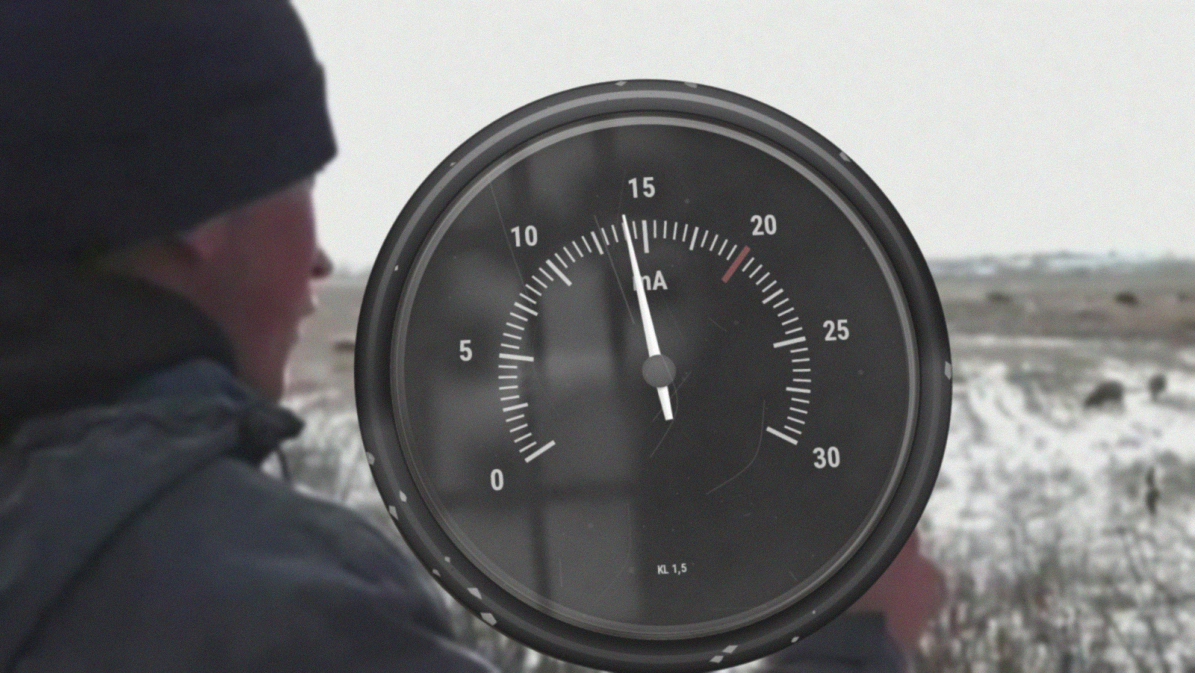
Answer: 14mA
